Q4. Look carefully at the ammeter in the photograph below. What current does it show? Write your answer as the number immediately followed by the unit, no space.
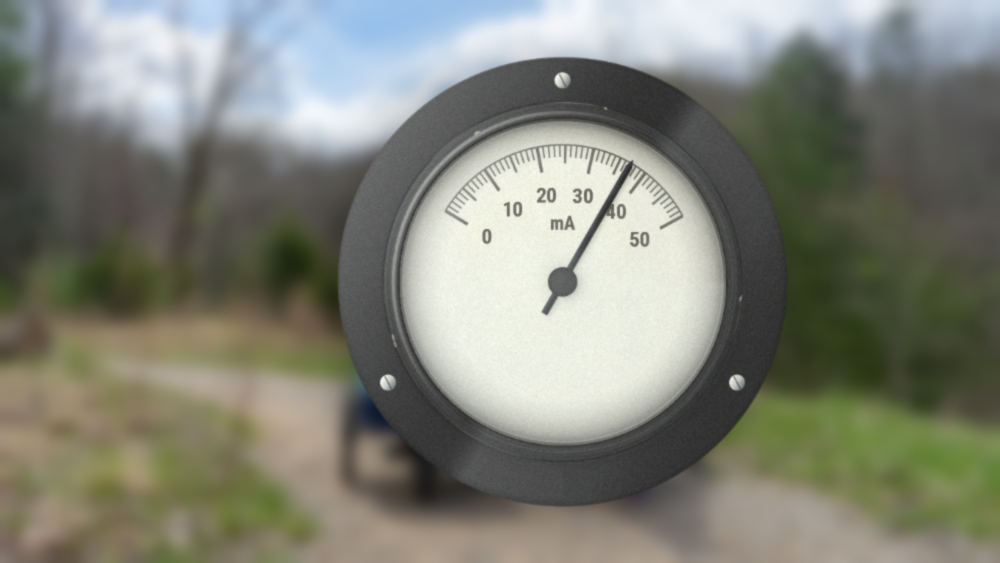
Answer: 37mA
